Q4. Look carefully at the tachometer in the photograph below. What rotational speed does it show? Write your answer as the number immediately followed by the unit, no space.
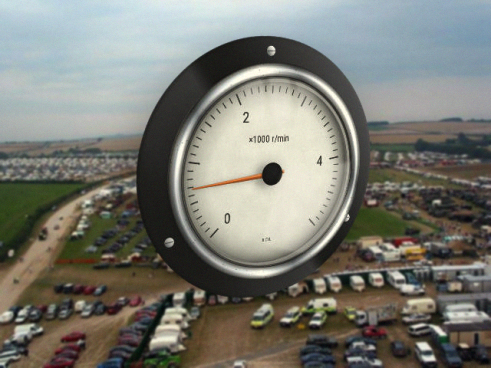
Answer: 700rpm
